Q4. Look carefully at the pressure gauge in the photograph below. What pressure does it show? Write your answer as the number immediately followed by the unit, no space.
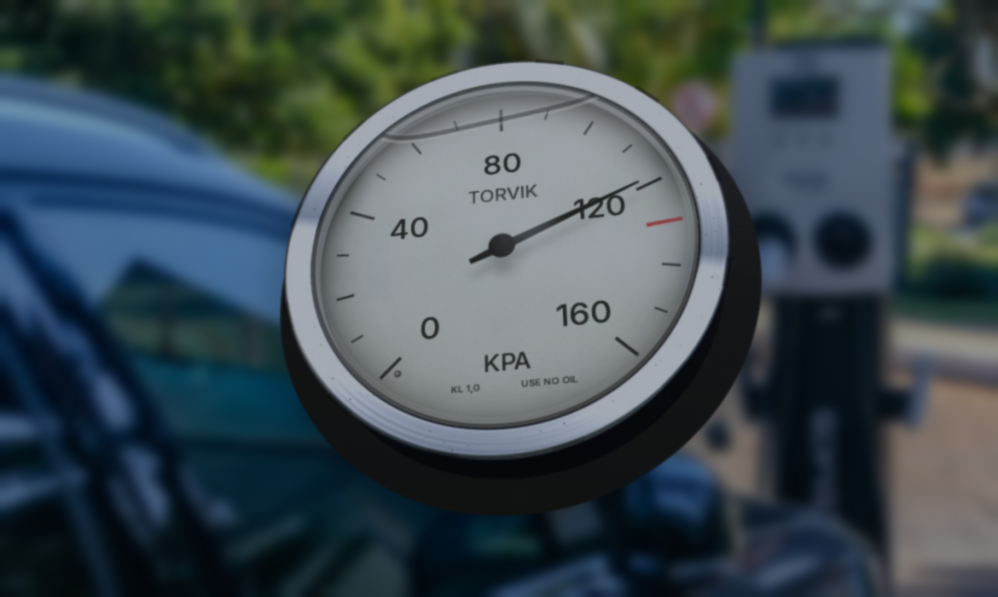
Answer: 120kPa
